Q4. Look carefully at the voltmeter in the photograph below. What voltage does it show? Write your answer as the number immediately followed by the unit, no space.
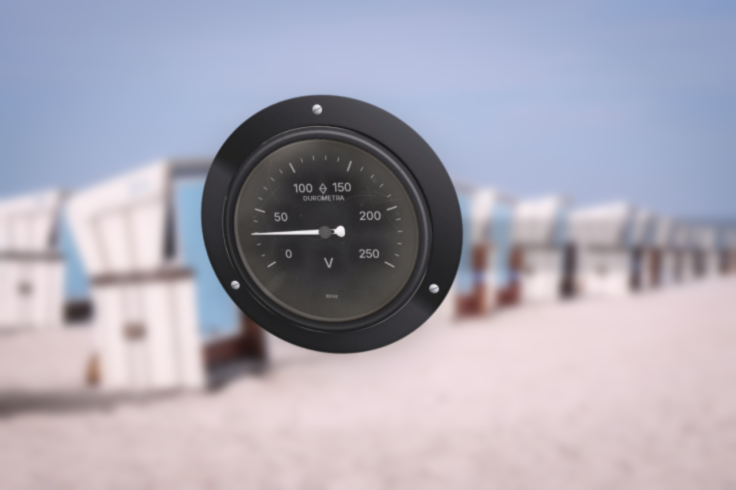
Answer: 30V
